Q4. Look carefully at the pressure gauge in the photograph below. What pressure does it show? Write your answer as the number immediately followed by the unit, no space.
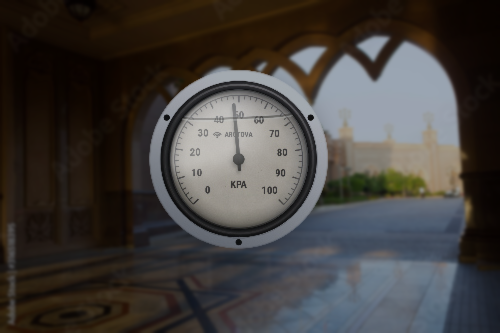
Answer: 48kPa
